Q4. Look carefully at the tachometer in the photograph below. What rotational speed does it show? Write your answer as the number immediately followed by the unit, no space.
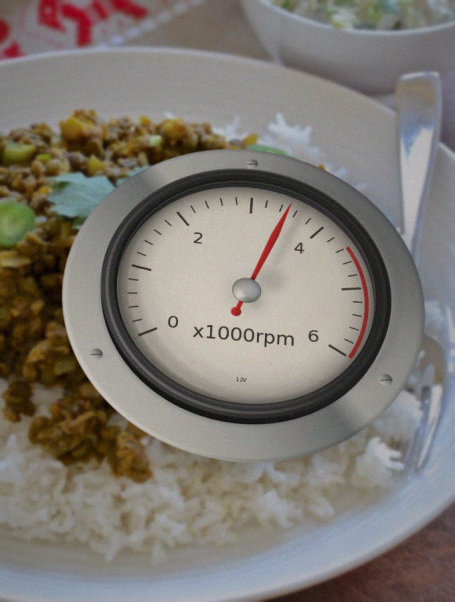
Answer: 3500rpm
